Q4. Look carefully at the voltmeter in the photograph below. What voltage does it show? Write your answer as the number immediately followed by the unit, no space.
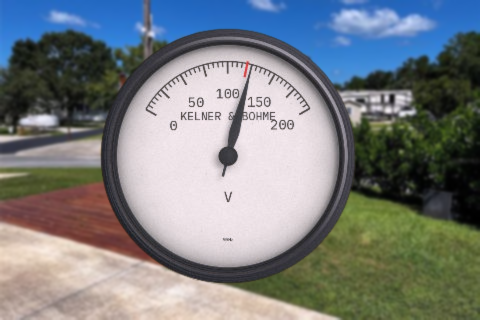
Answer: 125V
